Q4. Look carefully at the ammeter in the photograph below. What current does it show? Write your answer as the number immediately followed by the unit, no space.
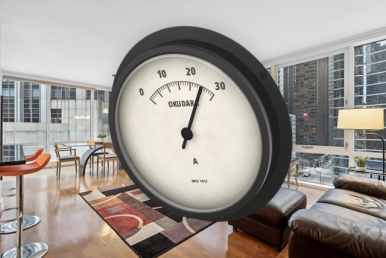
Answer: 25A
